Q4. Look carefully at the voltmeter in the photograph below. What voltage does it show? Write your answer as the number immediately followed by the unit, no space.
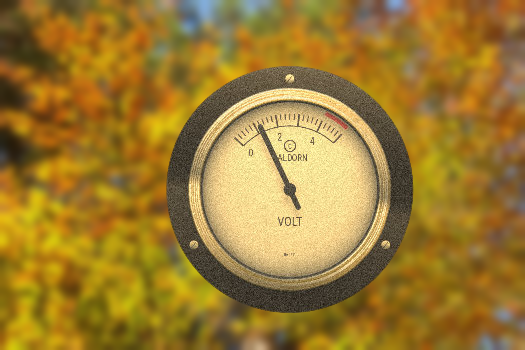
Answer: 1.2V
